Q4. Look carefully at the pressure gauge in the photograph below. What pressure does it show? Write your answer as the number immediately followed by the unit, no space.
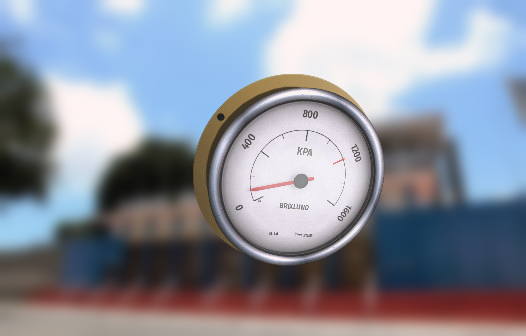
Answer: 100kPa
